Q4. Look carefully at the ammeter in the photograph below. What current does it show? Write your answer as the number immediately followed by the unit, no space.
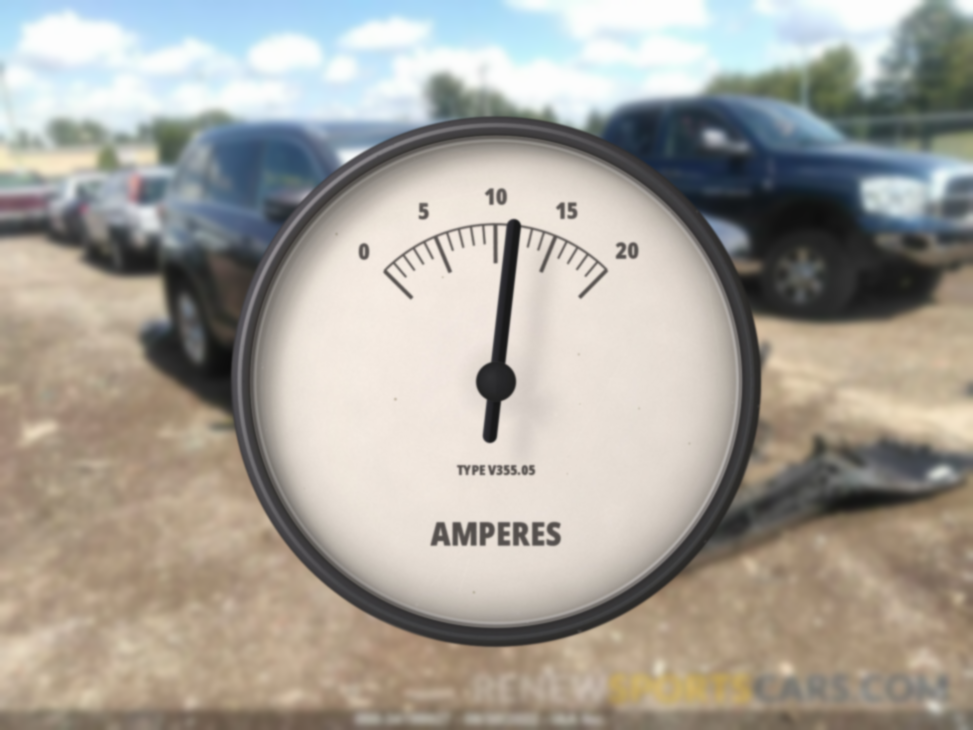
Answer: 11.5A
